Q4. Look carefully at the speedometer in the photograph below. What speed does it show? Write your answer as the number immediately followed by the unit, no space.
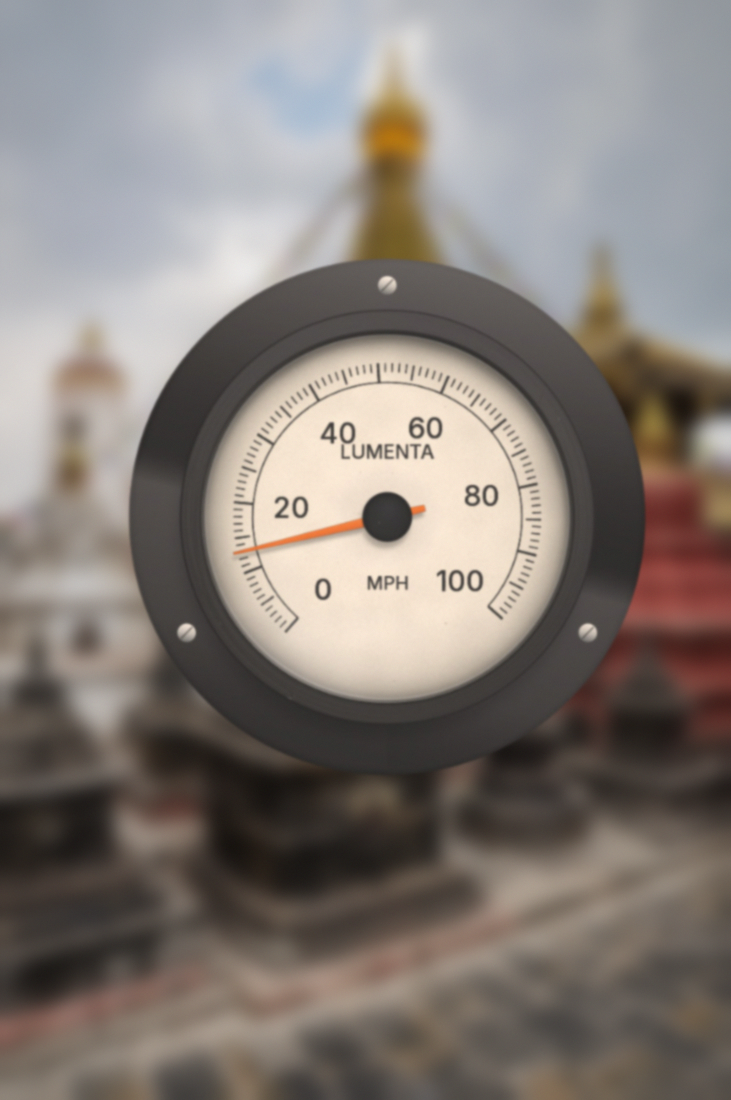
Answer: 13mph
